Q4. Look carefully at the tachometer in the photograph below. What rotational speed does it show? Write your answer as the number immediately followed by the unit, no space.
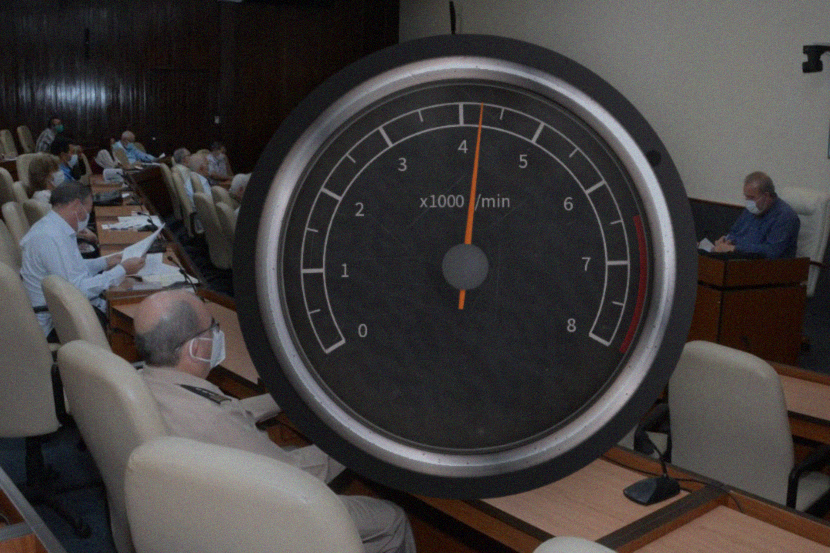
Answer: 4250rpm
